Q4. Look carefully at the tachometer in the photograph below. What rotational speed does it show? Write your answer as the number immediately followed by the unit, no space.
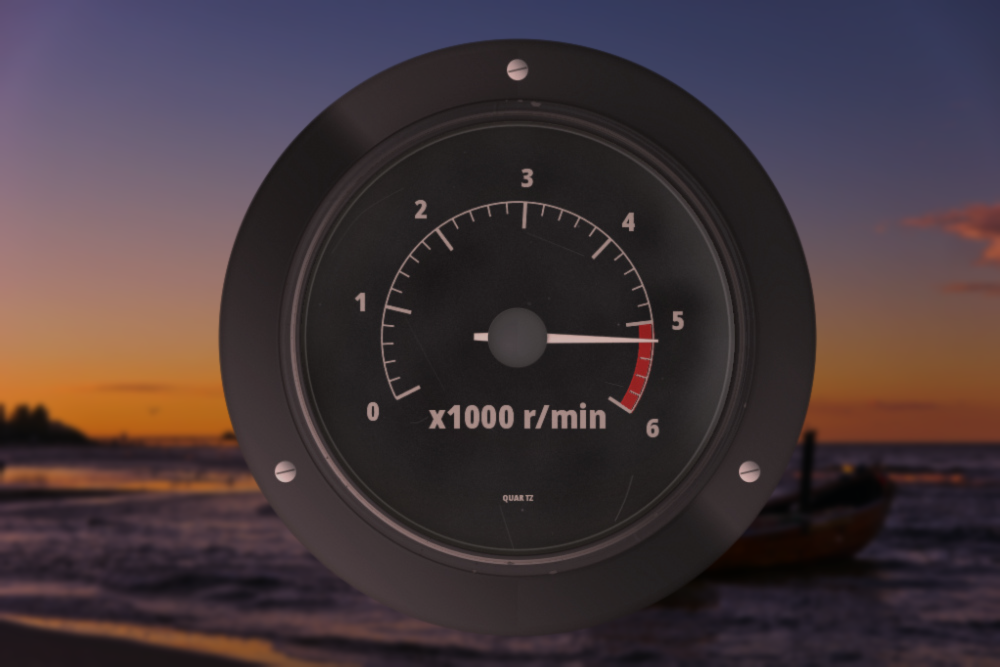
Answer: 5200rpm
